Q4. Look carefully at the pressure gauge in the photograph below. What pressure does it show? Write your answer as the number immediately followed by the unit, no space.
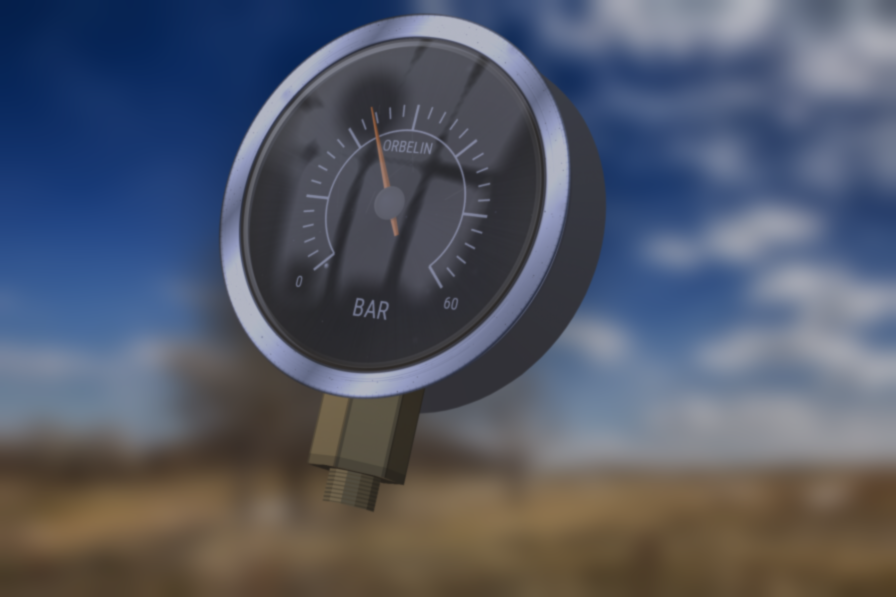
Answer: 24bar
